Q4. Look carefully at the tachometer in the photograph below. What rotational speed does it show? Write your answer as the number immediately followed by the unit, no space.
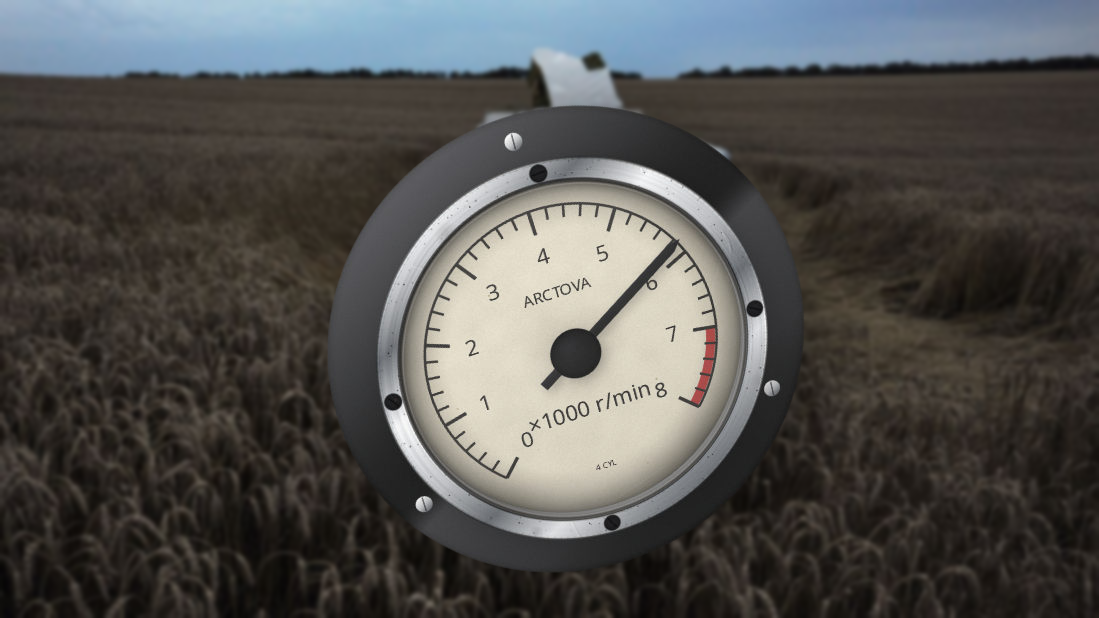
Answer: 5800rpm
